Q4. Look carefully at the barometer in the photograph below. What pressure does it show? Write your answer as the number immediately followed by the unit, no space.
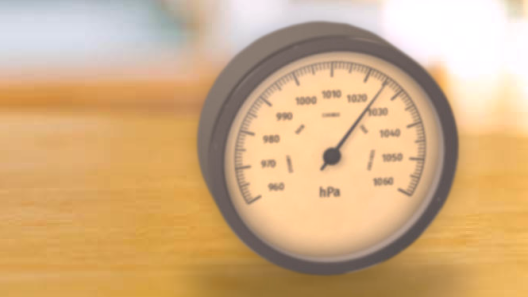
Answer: 1025hPa
